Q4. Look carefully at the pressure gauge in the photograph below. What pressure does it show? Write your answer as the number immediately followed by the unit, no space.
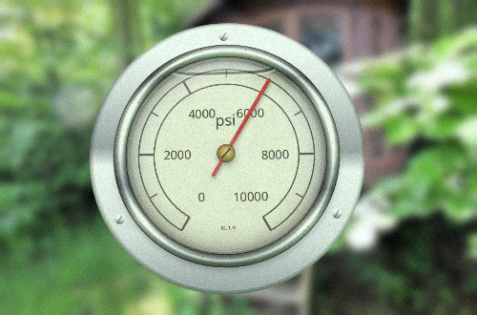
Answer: 6000psi
